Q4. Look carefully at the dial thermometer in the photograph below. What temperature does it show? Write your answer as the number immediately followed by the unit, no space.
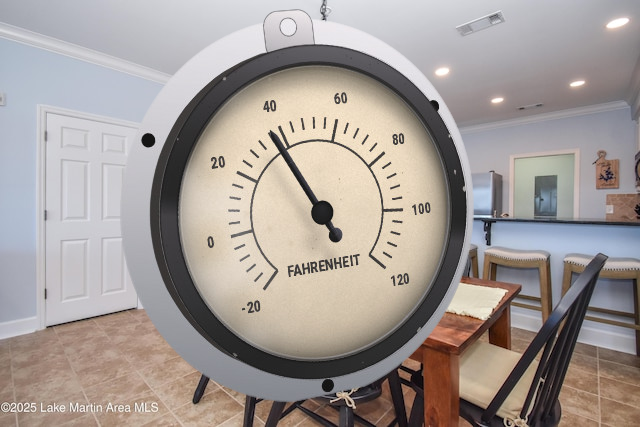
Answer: 36°F
